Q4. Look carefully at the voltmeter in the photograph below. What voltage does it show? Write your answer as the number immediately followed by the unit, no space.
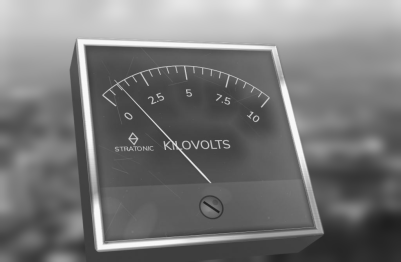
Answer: 1kV
